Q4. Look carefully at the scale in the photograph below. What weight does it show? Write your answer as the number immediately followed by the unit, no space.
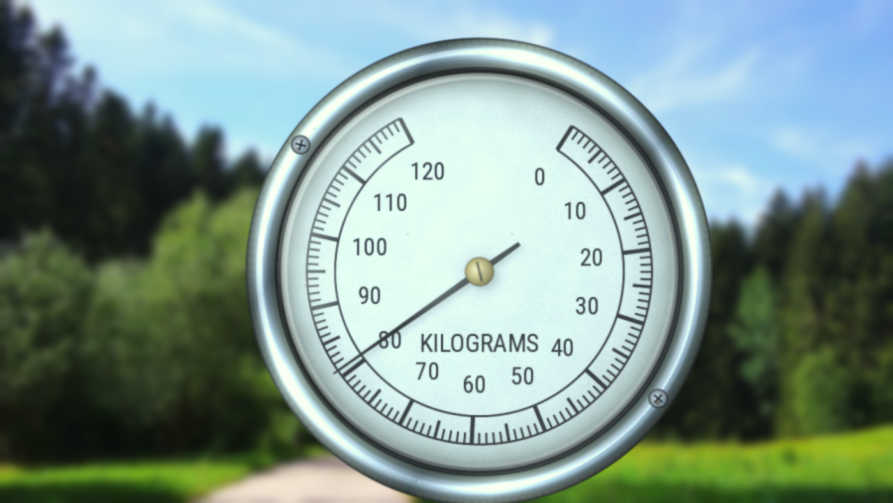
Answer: 81kg
